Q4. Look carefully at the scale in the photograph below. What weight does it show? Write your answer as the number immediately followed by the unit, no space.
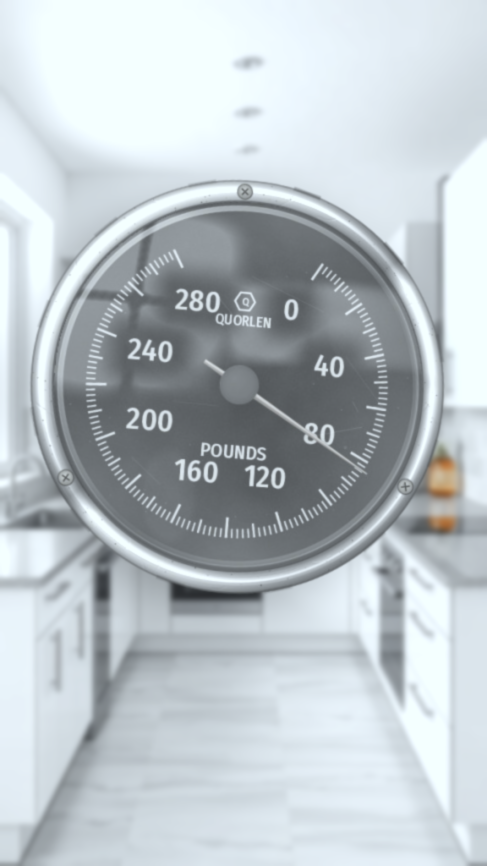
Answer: 84lb
